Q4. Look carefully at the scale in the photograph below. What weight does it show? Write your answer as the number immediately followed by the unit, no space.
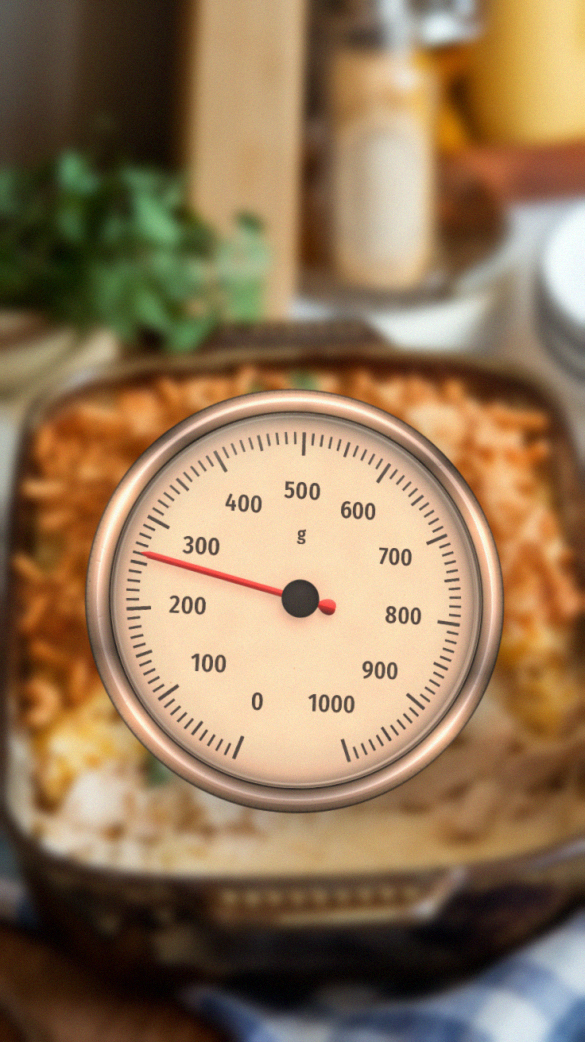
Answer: 260g
